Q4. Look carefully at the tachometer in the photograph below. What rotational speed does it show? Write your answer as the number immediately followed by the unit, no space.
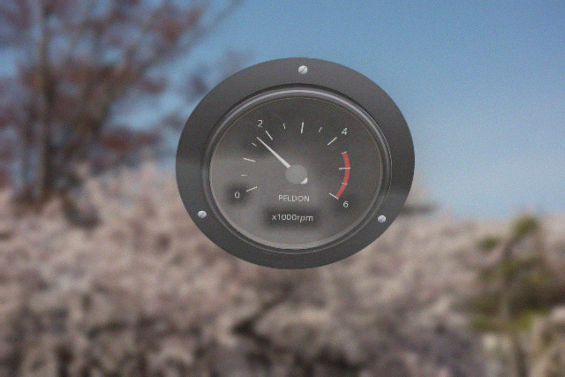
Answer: 1750rpm
